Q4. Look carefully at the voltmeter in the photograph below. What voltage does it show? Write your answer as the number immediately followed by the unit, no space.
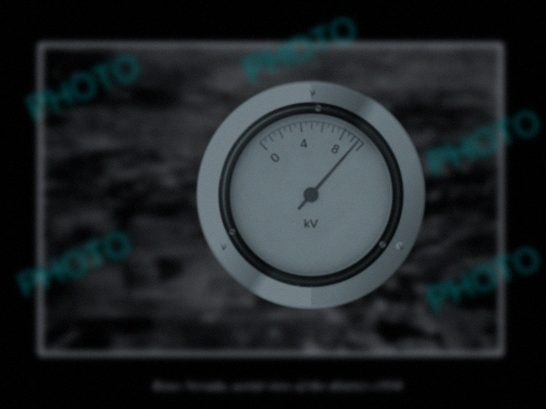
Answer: 9.5kV
